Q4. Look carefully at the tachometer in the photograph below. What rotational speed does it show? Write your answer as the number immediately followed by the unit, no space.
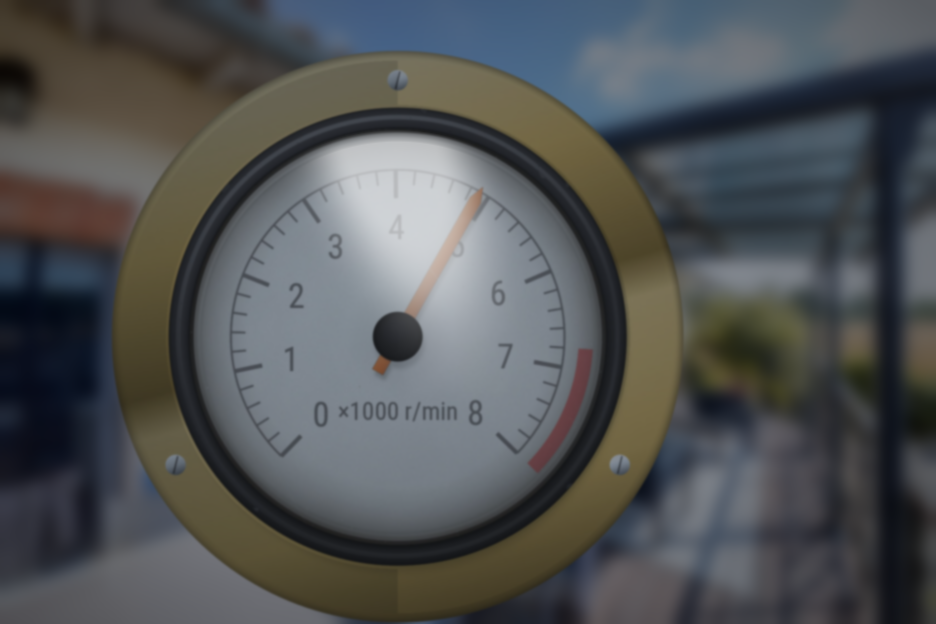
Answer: 4900rpm
